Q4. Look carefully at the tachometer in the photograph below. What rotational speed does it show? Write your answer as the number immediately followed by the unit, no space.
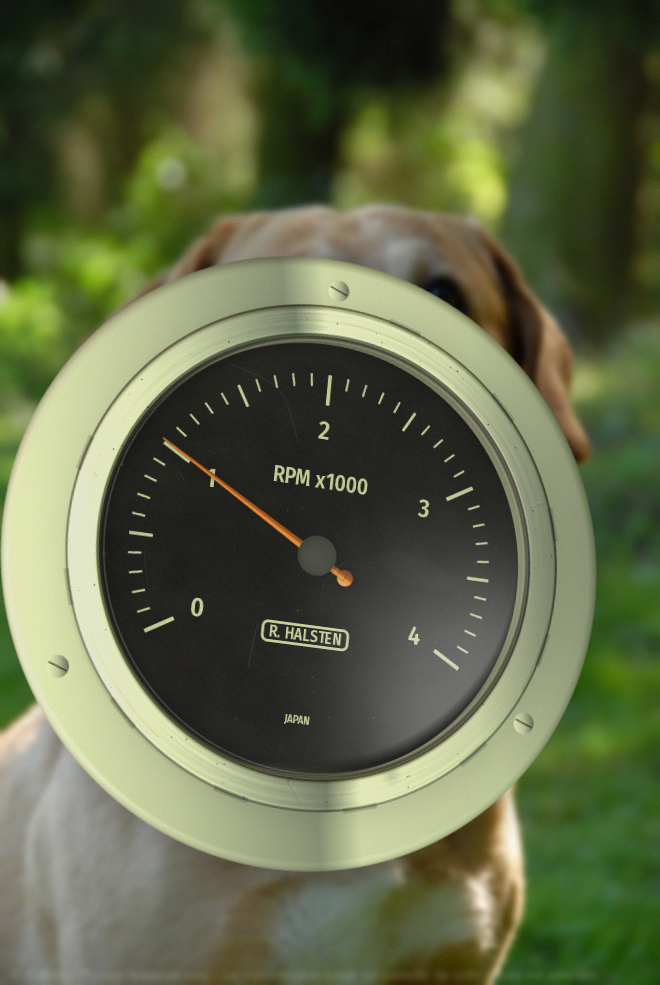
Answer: 1000rpm
